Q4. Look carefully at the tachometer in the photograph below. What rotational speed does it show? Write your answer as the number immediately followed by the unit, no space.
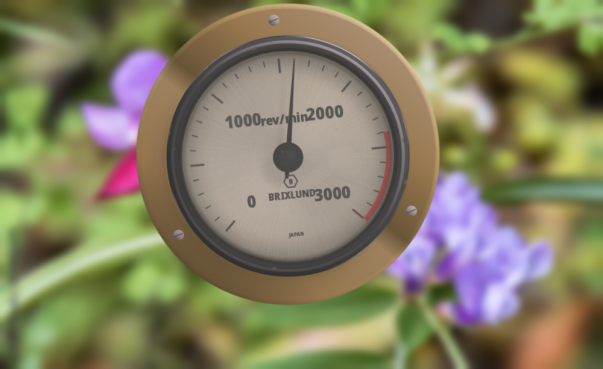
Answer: 1600rpm
